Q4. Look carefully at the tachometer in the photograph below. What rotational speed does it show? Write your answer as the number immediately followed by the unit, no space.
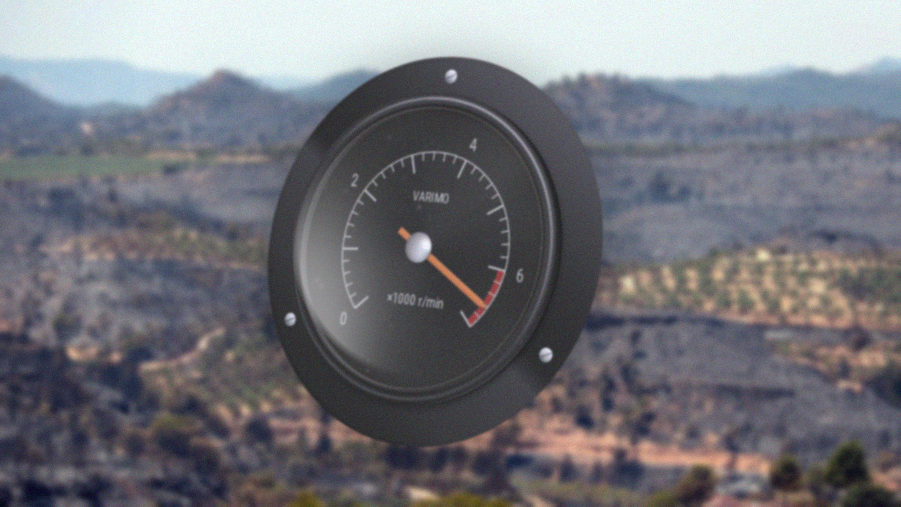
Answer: 6600rpm
